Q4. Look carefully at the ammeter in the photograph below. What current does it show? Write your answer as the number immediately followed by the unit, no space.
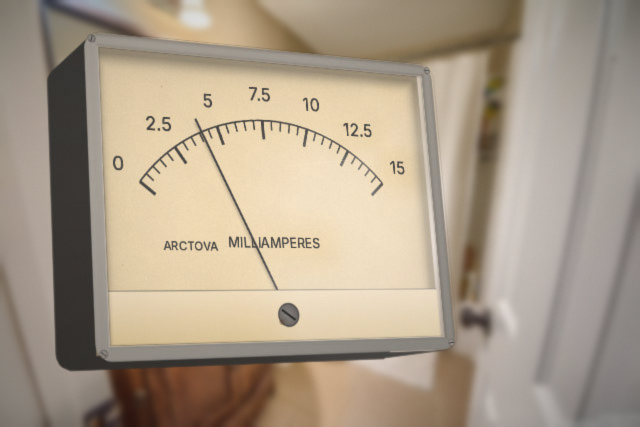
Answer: 4mA
